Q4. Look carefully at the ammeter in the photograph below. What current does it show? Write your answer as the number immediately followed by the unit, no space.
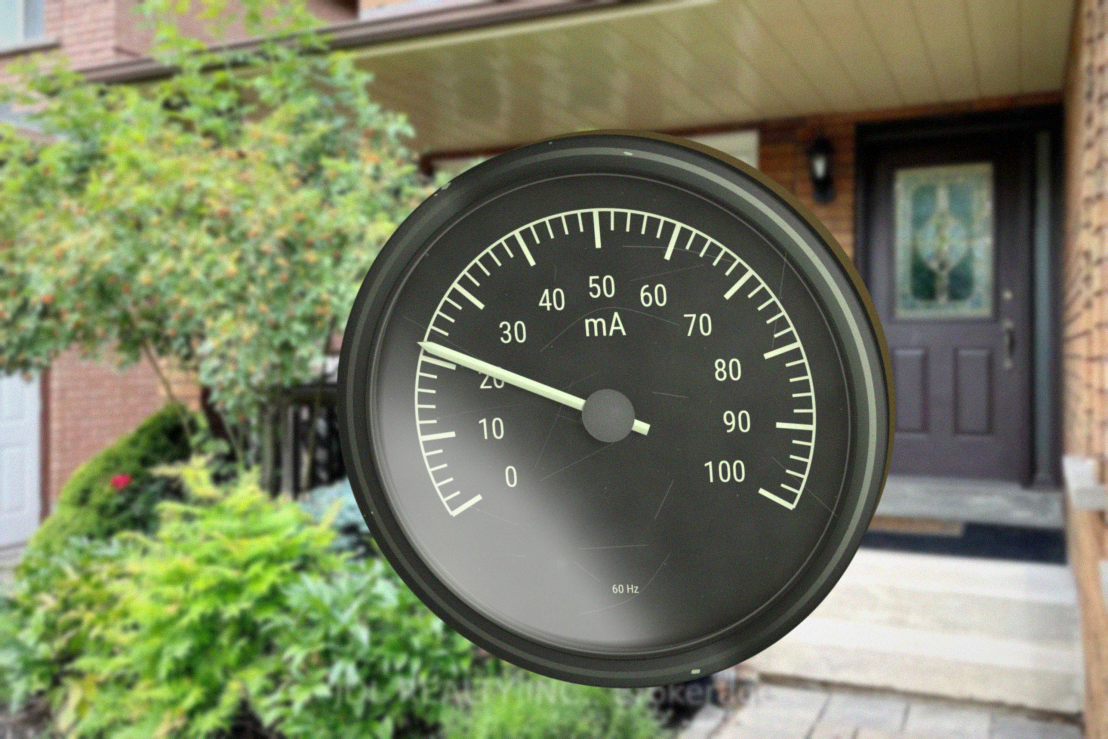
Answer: 22mA
